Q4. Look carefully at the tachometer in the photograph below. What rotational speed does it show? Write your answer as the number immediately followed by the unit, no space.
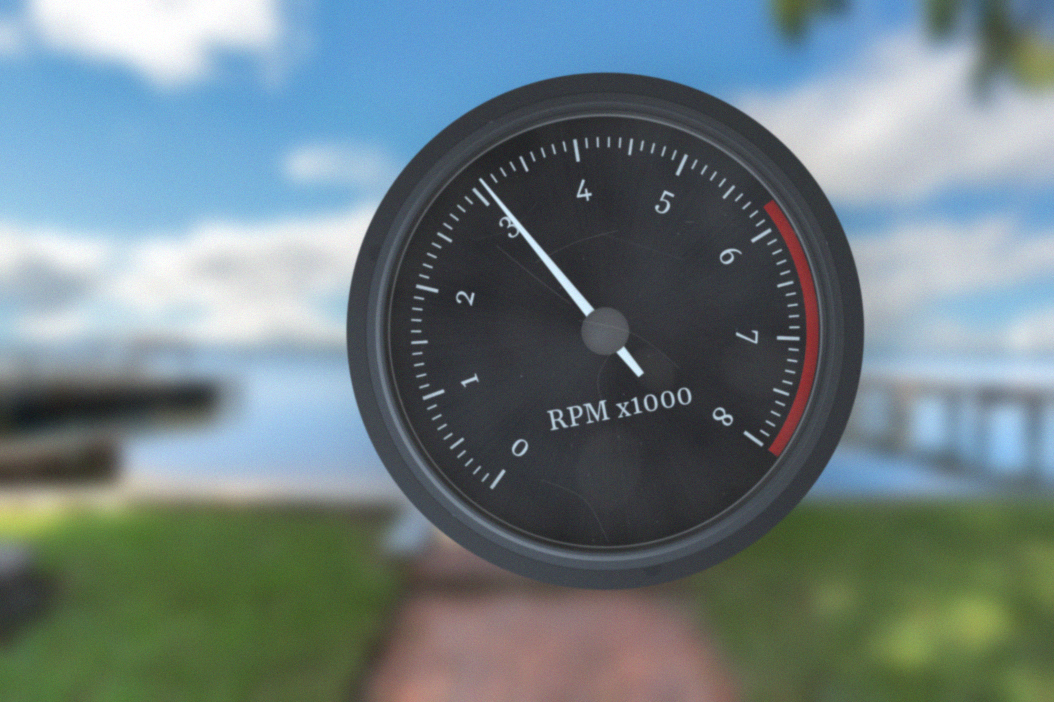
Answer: 3100rpm
